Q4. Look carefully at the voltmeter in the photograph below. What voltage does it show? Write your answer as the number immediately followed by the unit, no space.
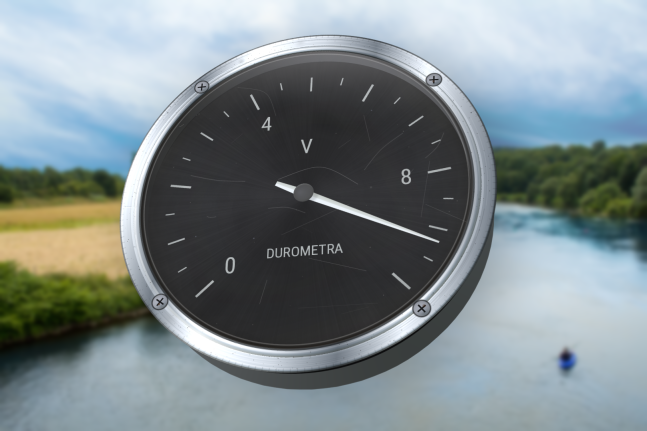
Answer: 9.25V
